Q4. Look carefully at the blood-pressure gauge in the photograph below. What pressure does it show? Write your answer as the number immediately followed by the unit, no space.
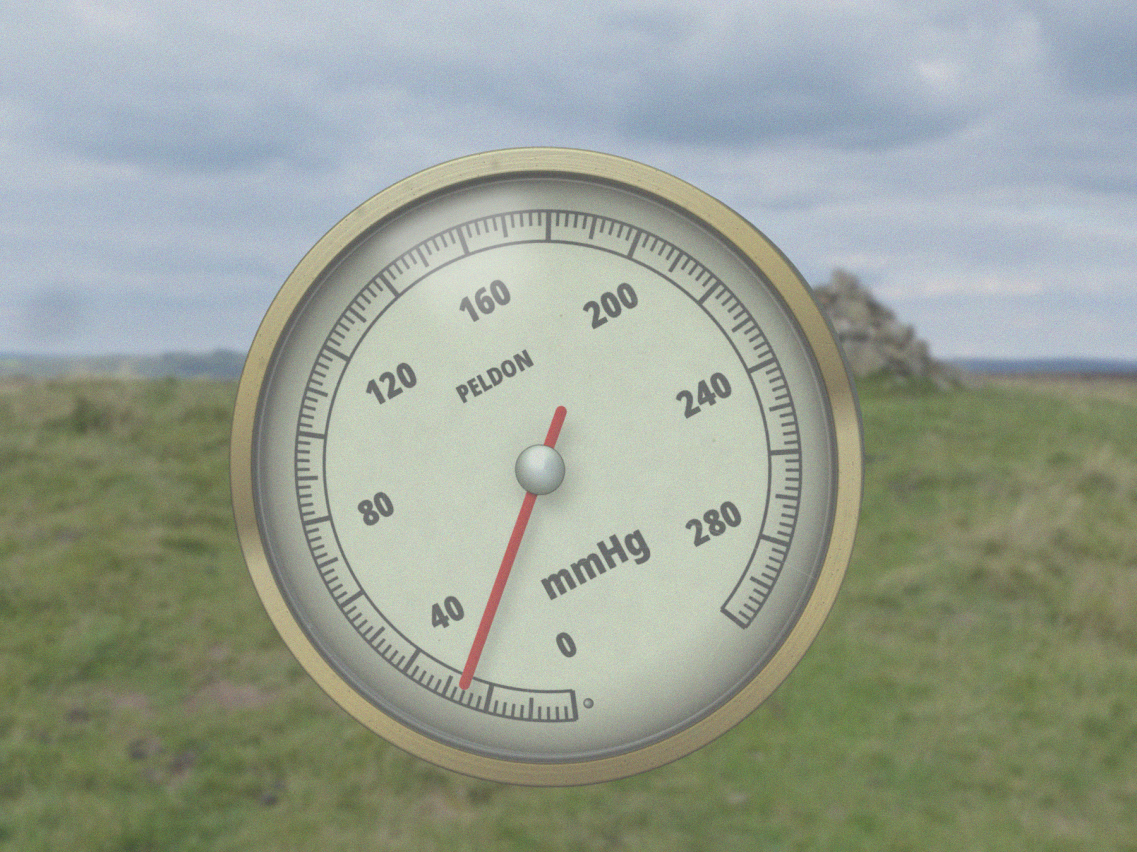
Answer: 26mmHg
